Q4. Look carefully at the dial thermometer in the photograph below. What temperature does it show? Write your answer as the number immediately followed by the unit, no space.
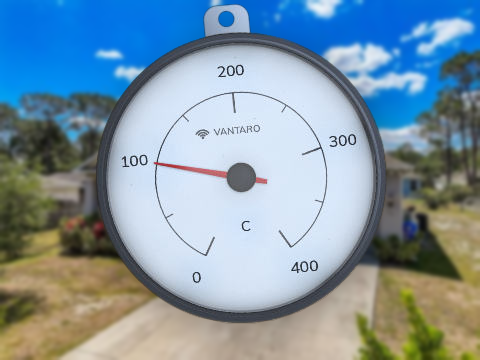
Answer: 100°C
